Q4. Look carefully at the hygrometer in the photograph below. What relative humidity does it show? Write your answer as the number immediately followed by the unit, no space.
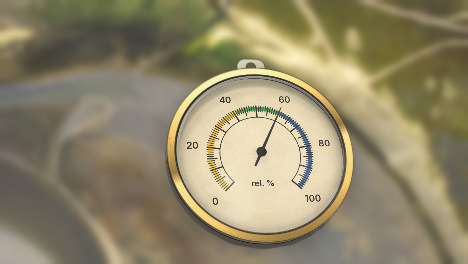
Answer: 60%
